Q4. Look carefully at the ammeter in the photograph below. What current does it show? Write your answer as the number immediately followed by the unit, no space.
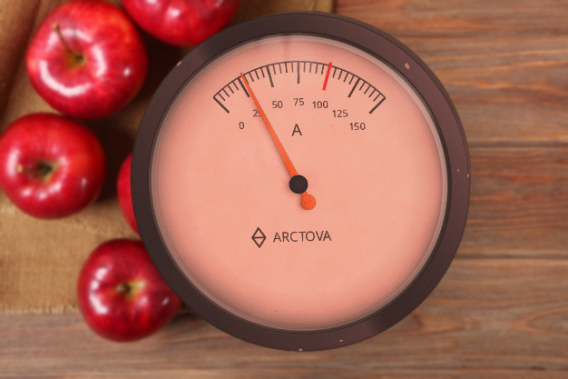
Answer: 30A
